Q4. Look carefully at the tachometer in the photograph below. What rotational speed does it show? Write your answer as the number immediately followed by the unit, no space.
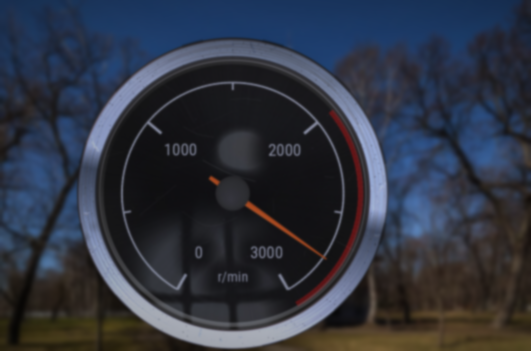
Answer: 2750rpm
